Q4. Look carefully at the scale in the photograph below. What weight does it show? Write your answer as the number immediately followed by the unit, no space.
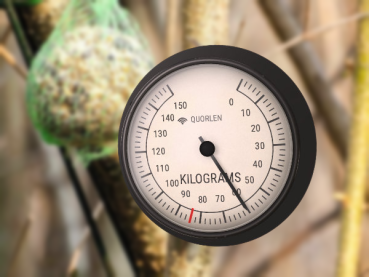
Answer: 60kg
